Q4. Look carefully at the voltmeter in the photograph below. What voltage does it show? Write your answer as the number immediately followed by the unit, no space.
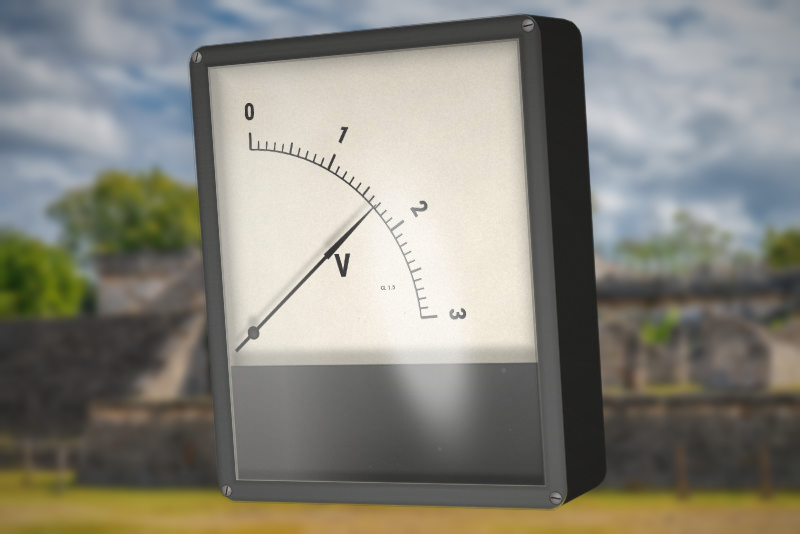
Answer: 1.7V
